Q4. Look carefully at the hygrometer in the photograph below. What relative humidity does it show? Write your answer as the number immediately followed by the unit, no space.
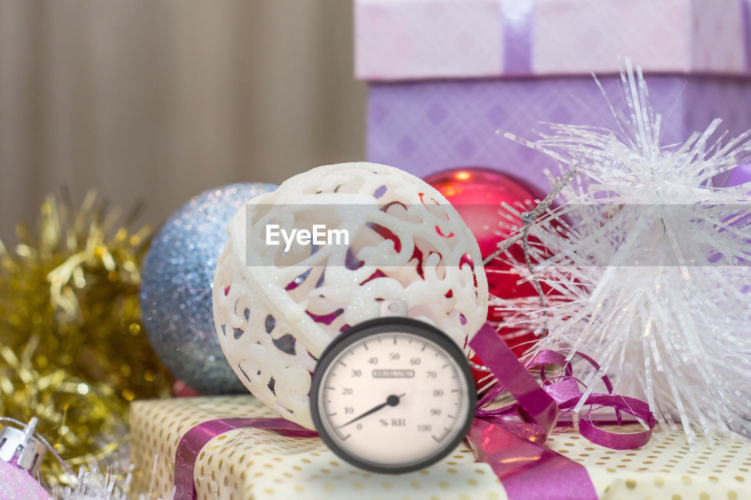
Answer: 5%
